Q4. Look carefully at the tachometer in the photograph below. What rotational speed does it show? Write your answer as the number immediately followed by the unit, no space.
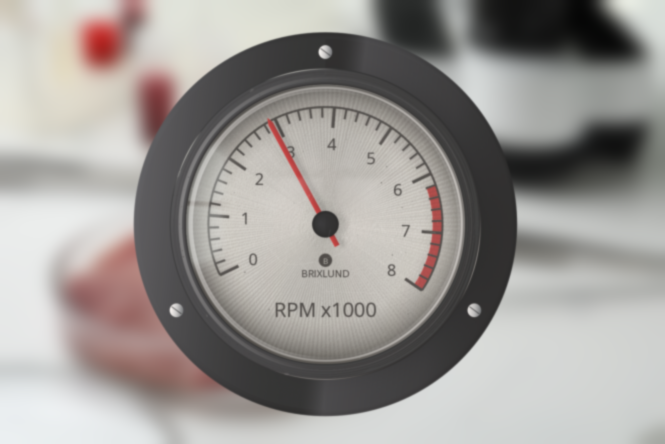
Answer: 2900rpm
